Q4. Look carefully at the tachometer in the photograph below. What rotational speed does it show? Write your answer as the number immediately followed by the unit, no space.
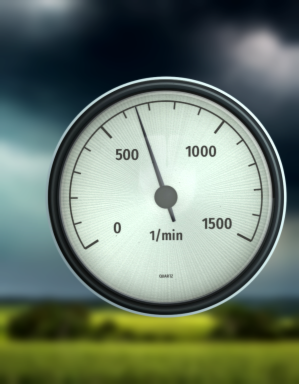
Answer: 650rpm
